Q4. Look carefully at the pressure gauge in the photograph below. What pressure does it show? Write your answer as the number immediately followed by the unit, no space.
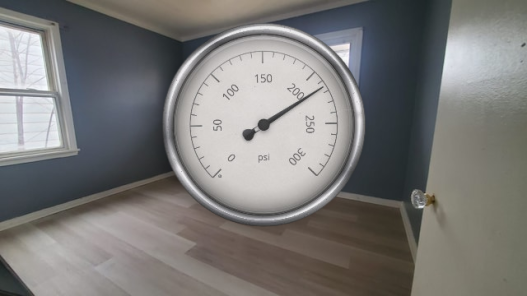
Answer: 215psi
